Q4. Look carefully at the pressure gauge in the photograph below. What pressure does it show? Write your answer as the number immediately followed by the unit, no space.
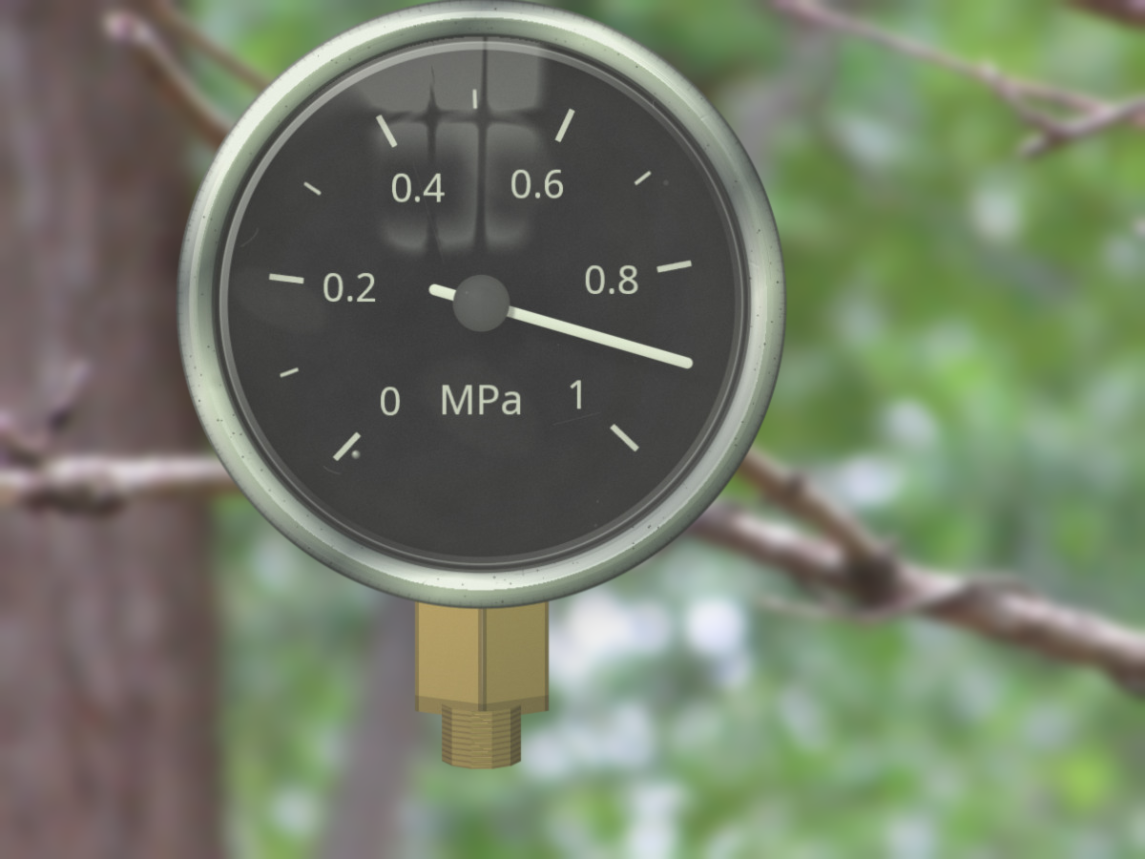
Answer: 0.9MPa
